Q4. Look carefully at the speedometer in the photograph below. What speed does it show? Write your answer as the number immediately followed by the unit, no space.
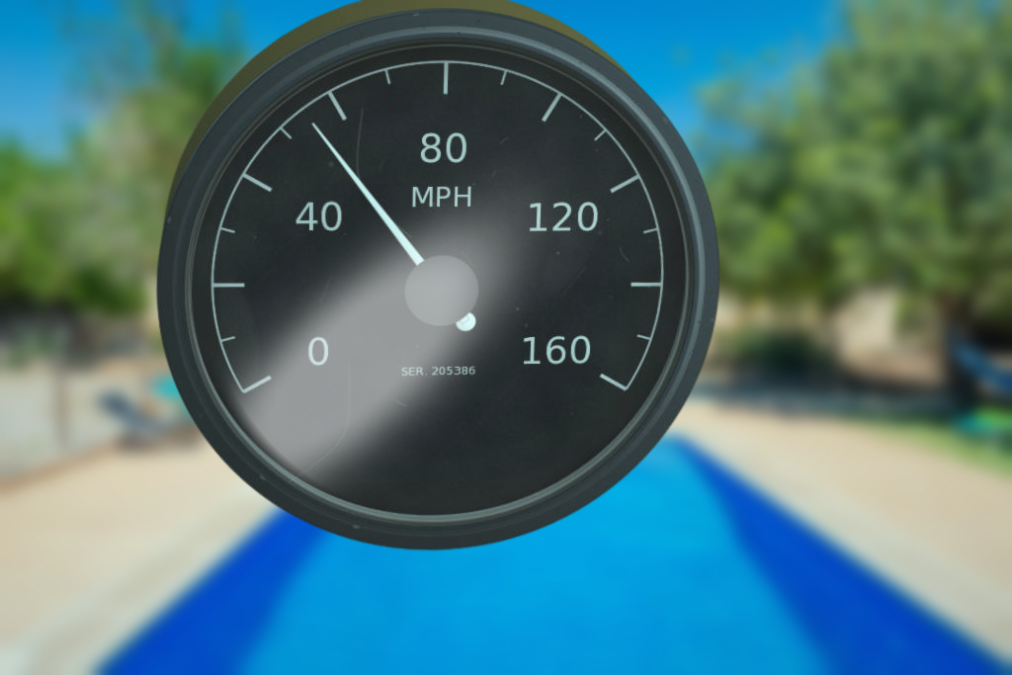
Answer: 55mph
